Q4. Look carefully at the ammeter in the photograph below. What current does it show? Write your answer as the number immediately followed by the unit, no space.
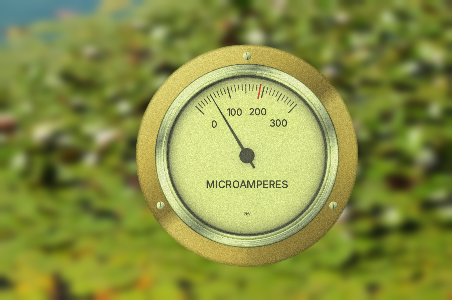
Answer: 50µA
